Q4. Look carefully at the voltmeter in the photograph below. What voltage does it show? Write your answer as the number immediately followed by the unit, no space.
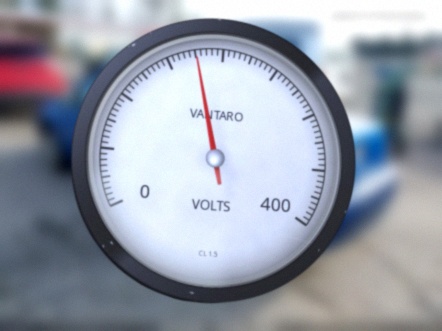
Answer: 175V
